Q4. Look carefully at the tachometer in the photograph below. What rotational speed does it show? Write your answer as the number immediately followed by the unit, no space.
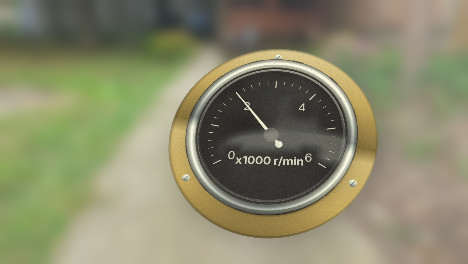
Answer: 2000rpm
